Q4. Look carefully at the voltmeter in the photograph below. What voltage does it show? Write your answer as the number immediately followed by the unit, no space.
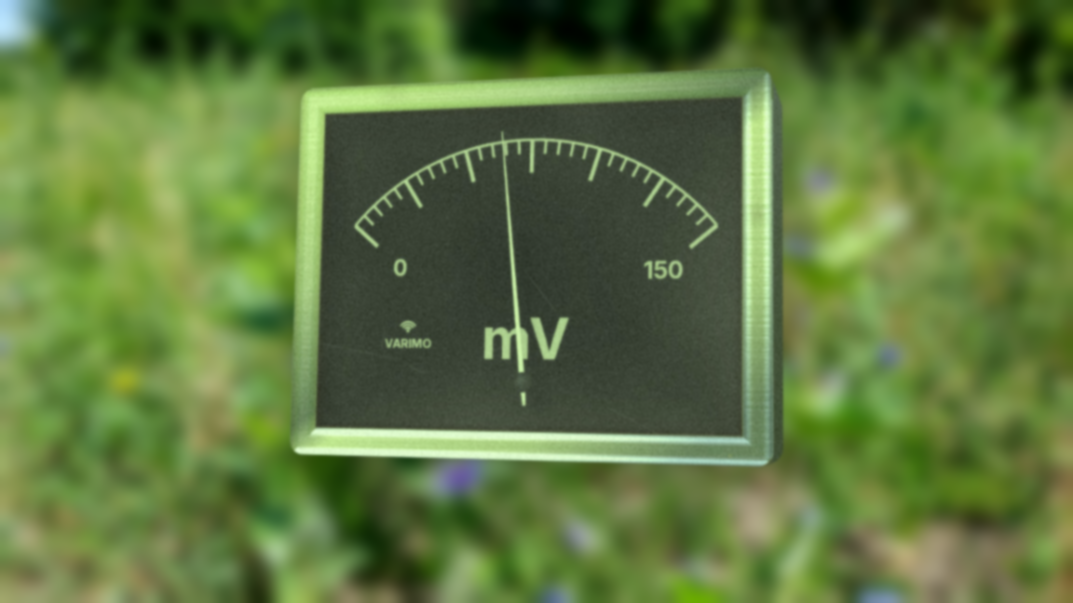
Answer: 65mV
